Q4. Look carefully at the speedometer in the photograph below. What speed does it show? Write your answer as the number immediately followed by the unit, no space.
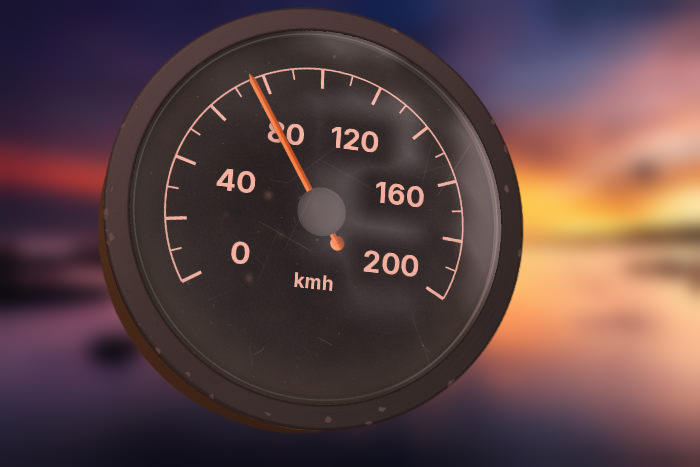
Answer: 75km/h
